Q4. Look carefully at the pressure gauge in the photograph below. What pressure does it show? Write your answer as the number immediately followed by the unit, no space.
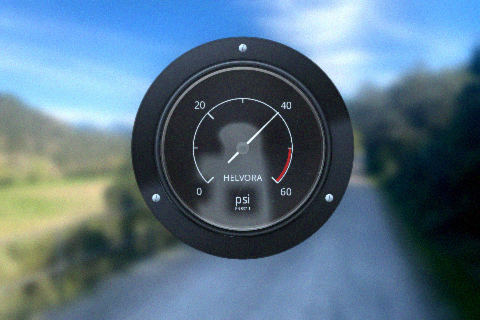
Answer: 40psi
